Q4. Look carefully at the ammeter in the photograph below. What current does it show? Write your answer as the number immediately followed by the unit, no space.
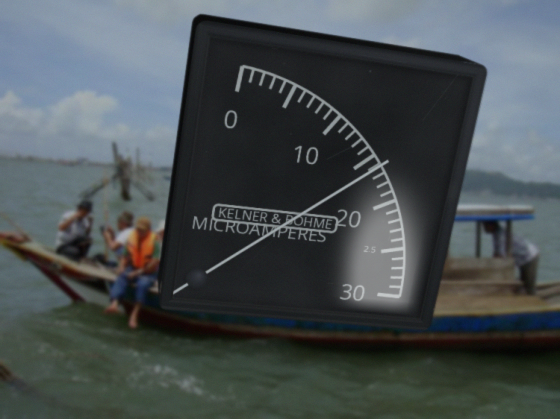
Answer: 16µA
